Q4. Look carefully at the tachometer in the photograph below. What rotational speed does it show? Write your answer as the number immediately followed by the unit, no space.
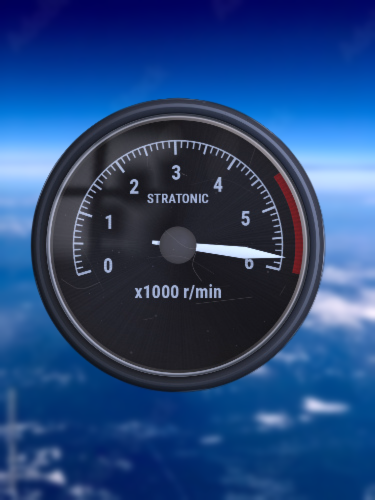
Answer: 5800rpm
